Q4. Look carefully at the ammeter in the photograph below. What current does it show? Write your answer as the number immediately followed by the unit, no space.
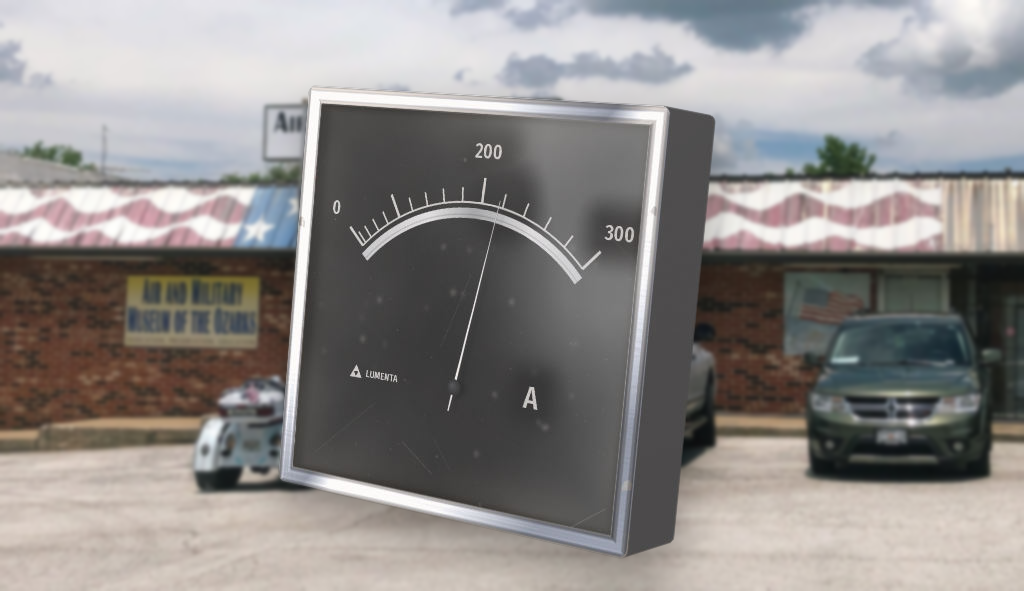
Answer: 220A
